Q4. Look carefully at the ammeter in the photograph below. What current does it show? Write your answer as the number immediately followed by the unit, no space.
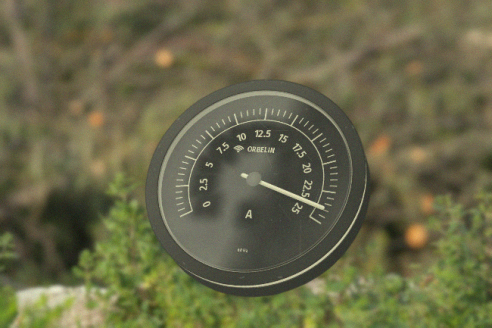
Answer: 24A
